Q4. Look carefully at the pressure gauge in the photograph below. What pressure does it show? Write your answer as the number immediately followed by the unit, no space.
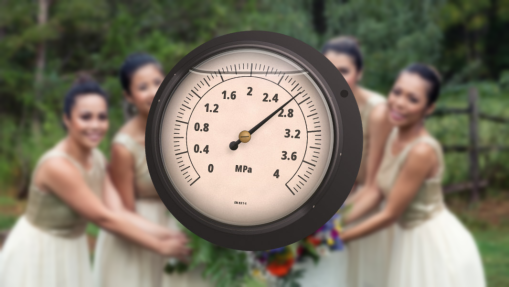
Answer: 2.7MPa
